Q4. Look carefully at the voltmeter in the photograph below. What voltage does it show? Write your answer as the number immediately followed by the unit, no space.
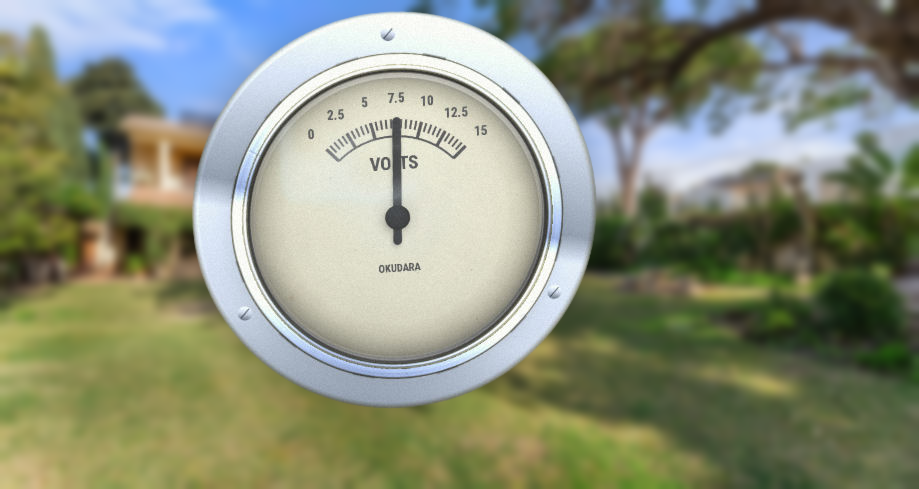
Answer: 7.5V
